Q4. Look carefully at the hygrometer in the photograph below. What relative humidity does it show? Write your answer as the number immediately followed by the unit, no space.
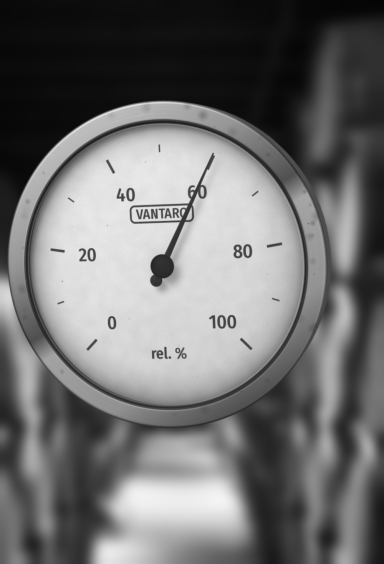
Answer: 60%
